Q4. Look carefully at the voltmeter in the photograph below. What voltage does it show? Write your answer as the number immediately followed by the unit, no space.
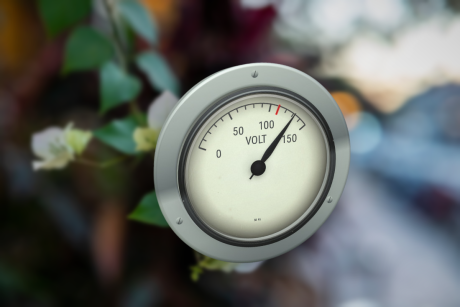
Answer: 130V
